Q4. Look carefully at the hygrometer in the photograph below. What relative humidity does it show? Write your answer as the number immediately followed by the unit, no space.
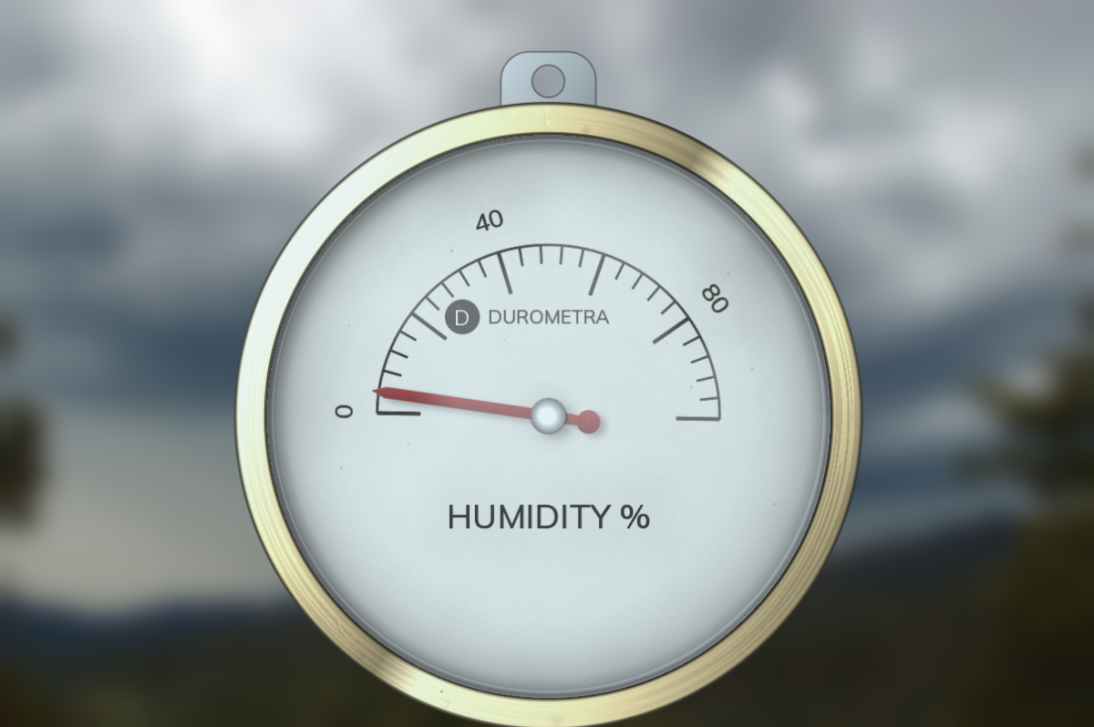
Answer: 4%
